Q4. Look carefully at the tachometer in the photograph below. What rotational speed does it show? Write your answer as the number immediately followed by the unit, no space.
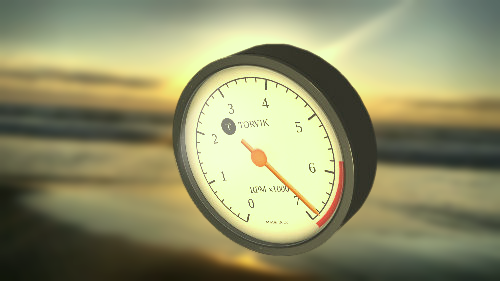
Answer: 6800rpm
